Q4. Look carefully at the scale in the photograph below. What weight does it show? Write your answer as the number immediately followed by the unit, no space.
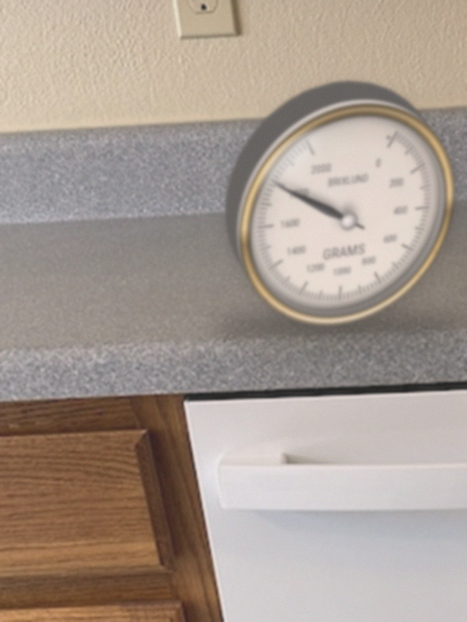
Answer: 1800g
